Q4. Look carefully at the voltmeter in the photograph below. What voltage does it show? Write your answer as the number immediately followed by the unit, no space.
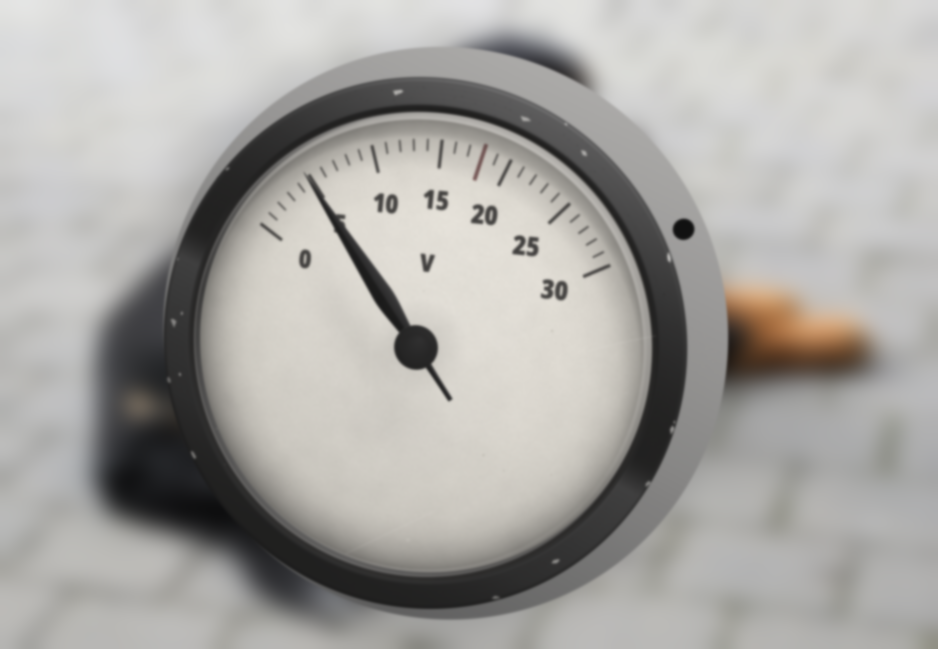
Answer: 5V
